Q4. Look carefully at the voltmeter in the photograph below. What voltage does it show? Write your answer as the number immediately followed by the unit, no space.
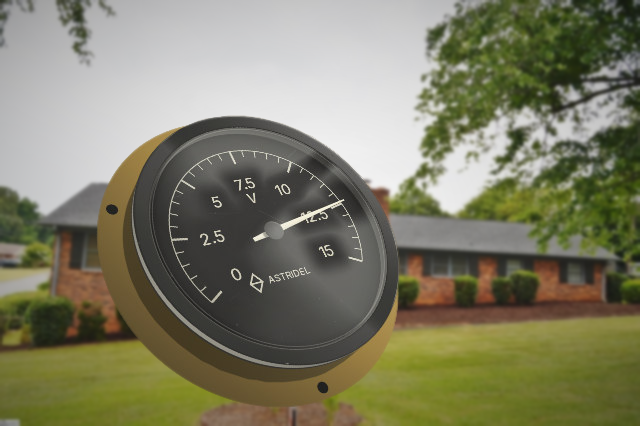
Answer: 12.5V
